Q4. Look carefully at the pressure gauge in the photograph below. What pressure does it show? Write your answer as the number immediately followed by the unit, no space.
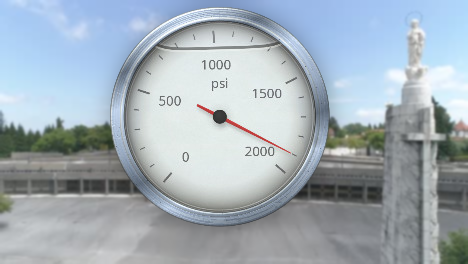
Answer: 1900psi
